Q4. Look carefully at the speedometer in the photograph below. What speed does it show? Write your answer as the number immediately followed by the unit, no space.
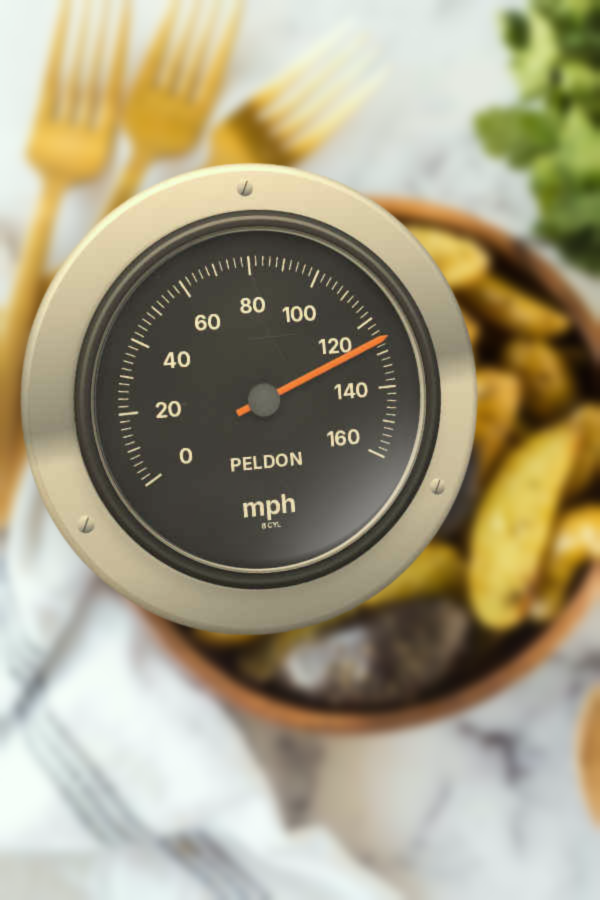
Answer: 126mph
